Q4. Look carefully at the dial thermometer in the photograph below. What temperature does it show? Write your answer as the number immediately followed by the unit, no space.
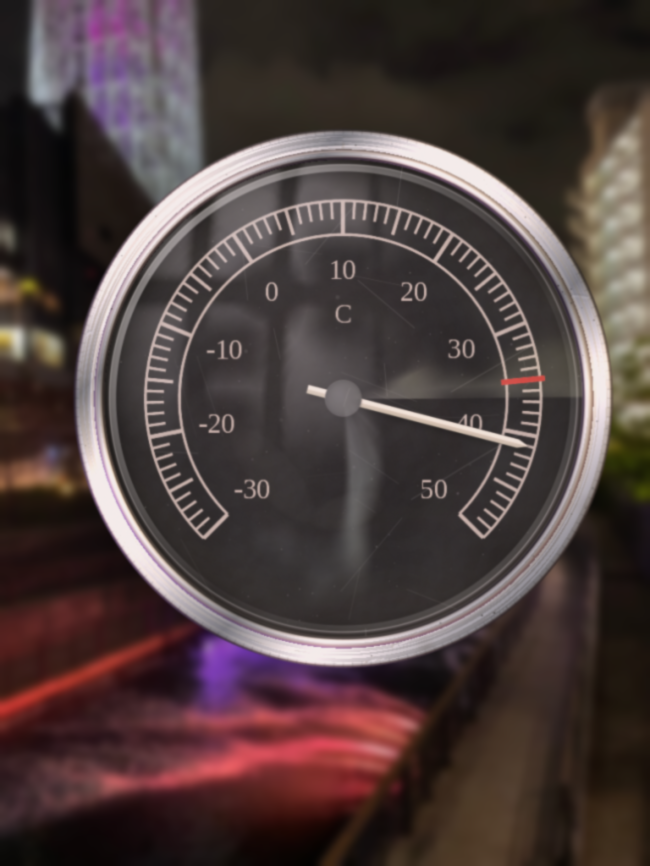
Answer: 41°C
